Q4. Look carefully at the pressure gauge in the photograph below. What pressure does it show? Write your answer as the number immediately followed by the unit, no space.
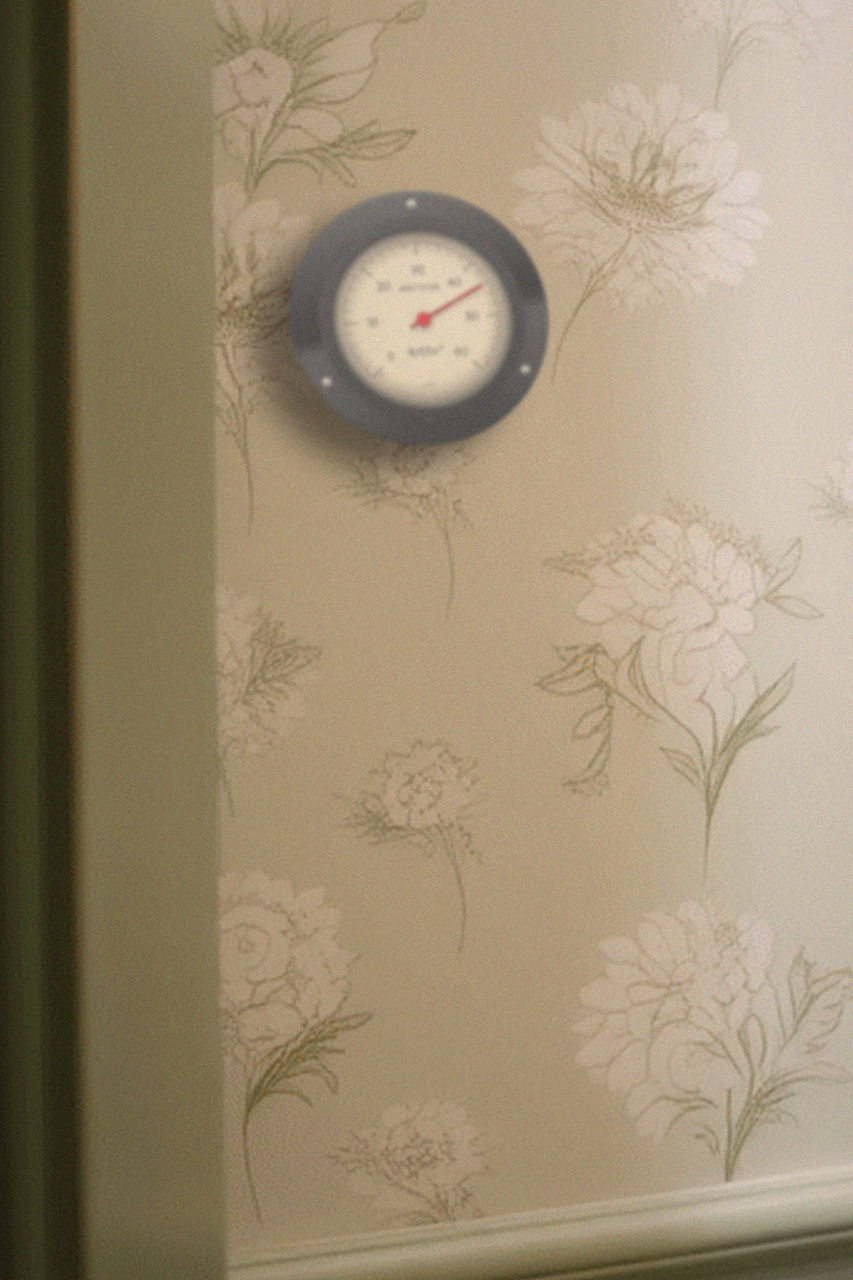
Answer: 44psi
